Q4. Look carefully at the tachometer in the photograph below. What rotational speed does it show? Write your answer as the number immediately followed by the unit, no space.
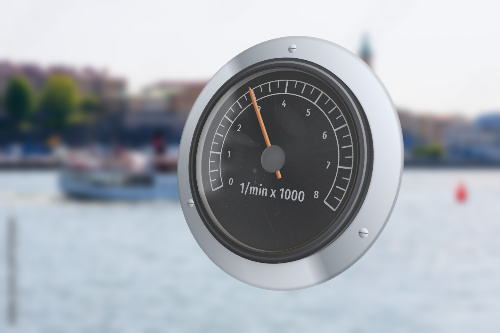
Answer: 3000rpm
